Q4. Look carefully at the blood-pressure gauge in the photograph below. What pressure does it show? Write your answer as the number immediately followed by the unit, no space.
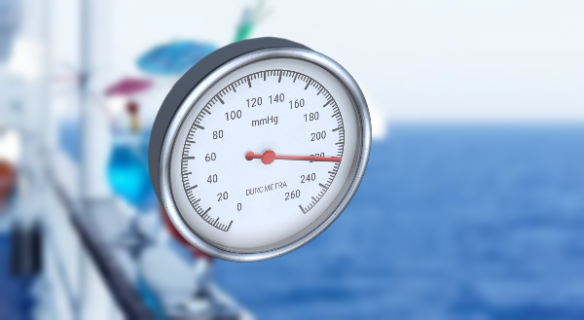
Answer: 220mmHg
